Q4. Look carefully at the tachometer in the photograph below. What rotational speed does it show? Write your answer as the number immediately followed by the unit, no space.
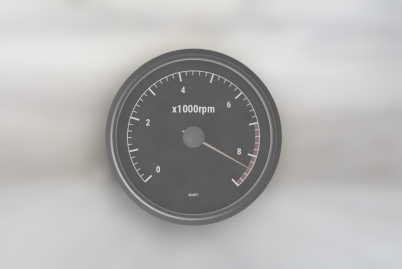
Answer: 8400rpm
